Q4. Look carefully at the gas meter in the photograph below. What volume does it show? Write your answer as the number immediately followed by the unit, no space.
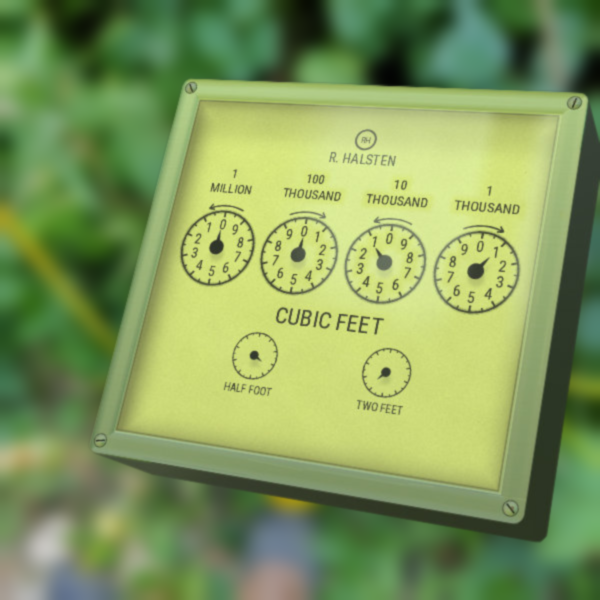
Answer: 1100ft³
